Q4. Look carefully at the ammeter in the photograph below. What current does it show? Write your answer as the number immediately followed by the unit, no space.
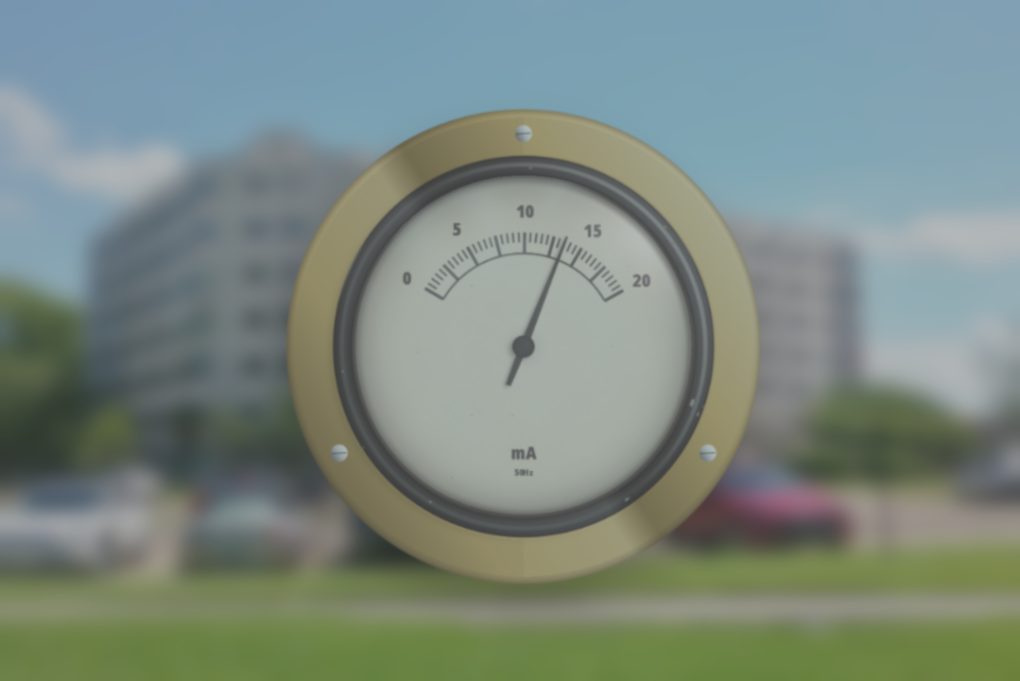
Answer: 13.5mA
